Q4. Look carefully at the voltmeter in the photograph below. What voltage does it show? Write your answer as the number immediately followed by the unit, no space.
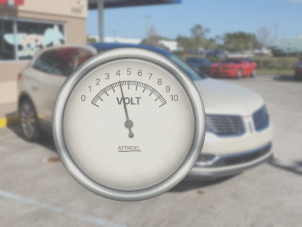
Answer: 4V
